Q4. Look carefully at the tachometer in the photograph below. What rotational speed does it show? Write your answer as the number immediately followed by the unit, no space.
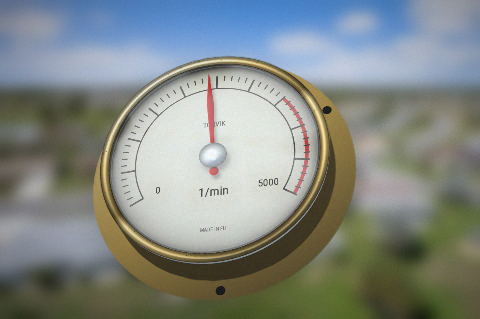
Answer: 2400rpm
